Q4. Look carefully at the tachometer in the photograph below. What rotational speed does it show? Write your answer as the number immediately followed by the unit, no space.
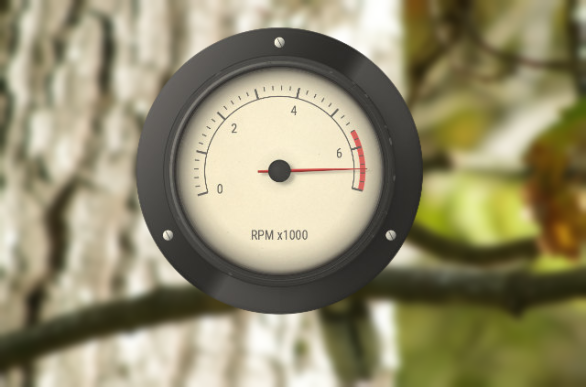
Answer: 6500rpm
